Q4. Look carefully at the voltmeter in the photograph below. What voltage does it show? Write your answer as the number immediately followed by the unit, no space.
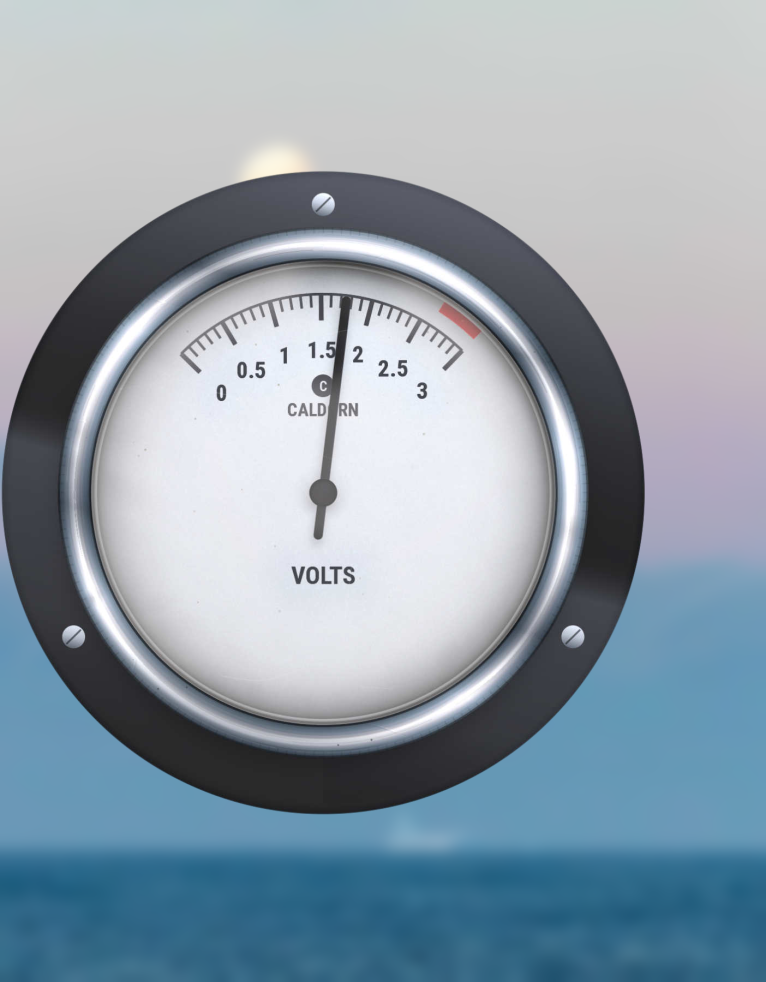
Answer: 1.75V
